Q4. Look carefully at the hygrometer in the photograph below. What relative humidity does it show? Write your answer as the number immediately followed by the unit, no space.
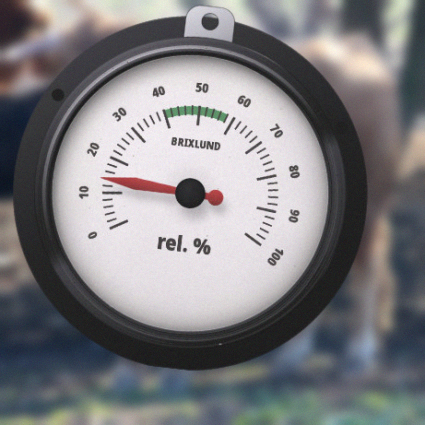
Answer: 14%
